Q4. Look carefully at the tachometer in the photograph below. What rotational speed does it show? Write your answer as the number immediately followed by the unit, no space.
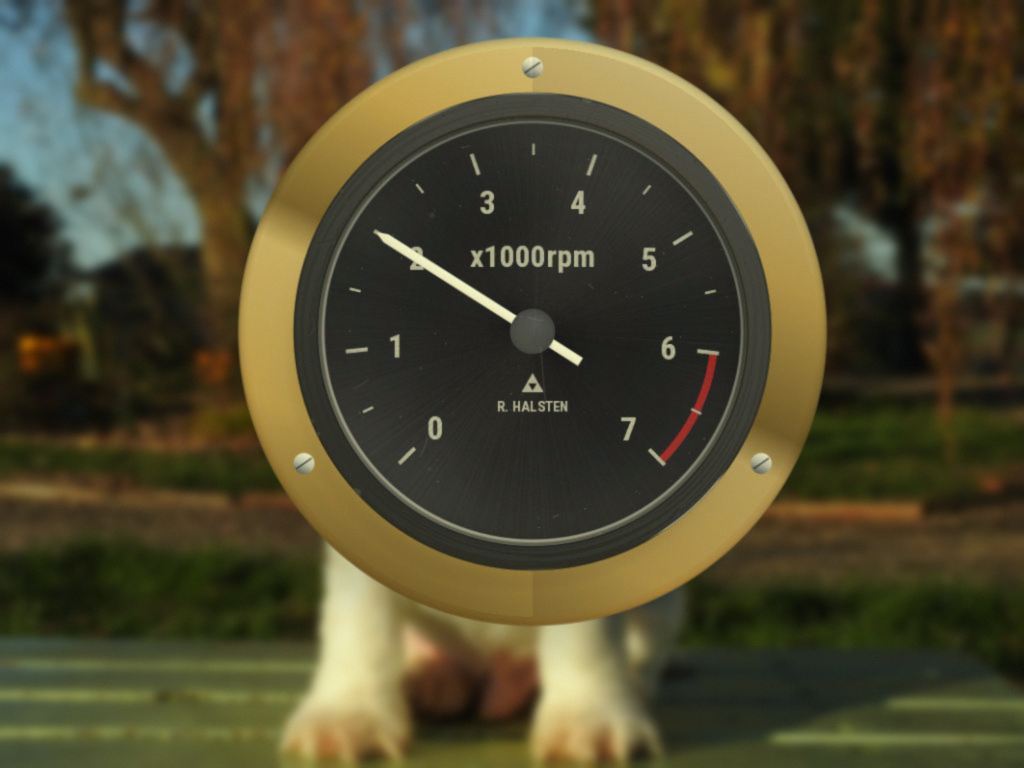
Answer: 2000rpm
